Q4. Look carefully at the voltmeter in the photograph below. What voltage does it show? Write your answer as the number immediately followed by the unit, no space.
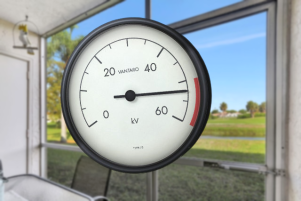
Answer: 52.5kV
